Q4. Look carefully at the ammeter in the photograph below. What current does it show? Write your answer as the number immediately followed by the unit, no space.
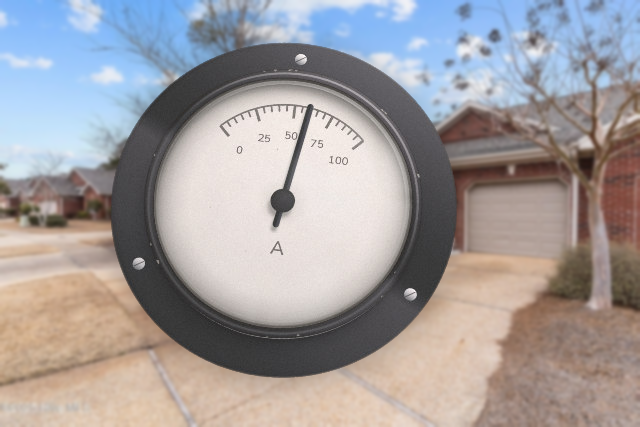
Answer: 60A
